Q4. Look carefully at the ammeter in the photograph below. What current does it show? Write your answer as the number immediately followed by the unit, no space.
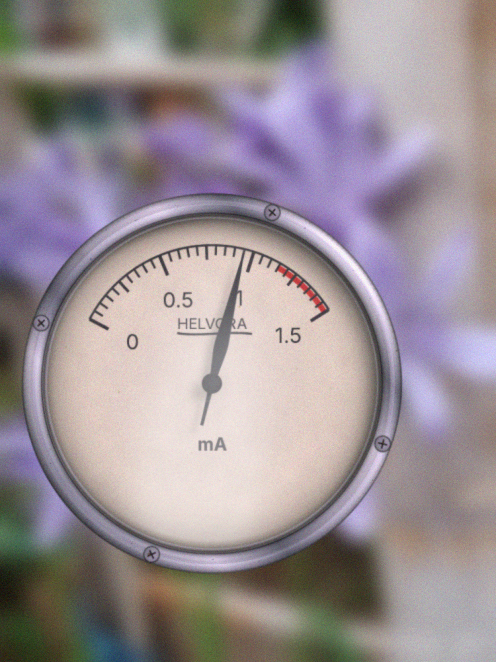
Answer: 0.95mA
